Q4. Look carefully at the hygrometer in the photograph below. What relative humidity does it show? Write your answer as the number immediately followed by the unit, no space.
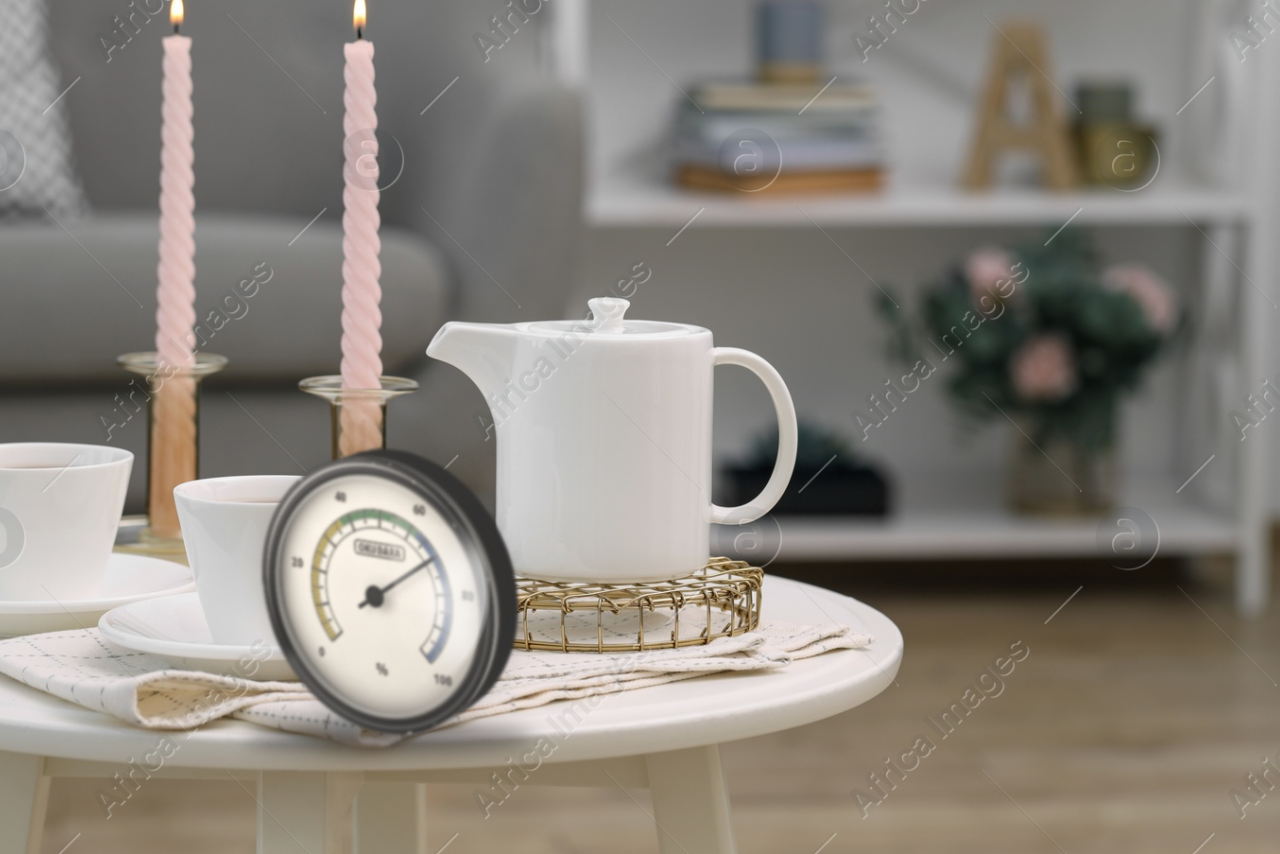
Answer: 70%
